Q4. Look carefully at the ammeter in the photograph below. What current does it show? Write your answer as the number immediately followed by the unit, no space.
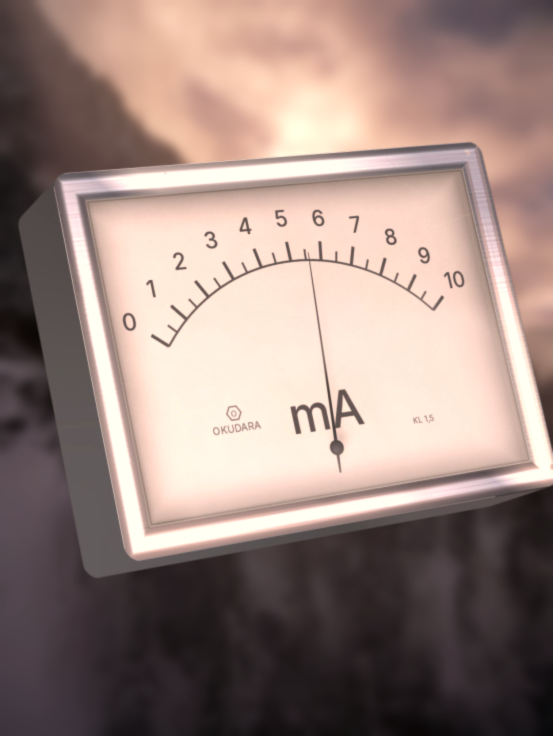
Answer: 5.5mA
